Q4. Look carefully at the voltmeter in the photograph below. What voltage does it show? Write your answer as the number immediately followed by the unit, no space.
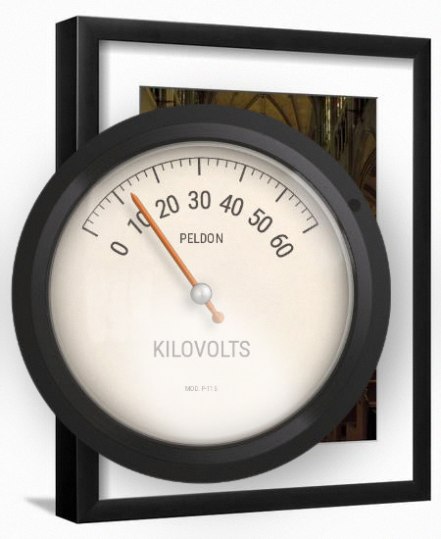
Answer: 13kV
